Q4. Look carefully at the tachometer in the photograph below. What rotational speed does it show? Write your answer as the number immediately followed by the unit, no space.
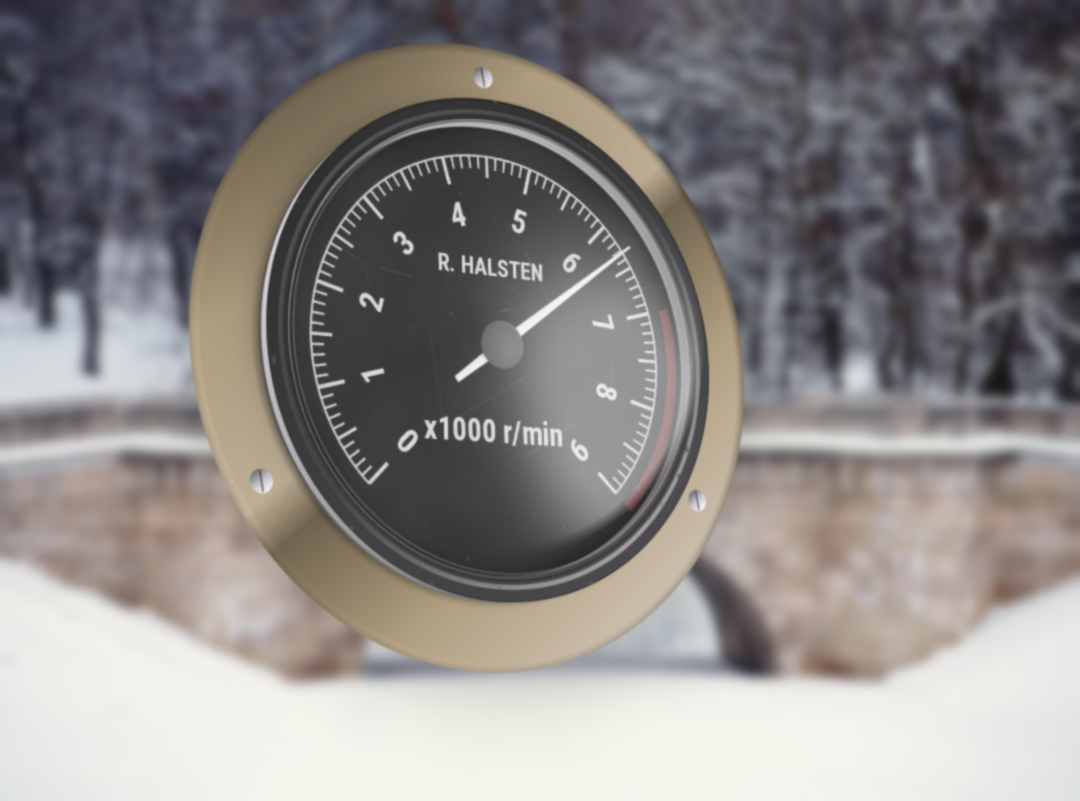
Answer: 6300rpm
